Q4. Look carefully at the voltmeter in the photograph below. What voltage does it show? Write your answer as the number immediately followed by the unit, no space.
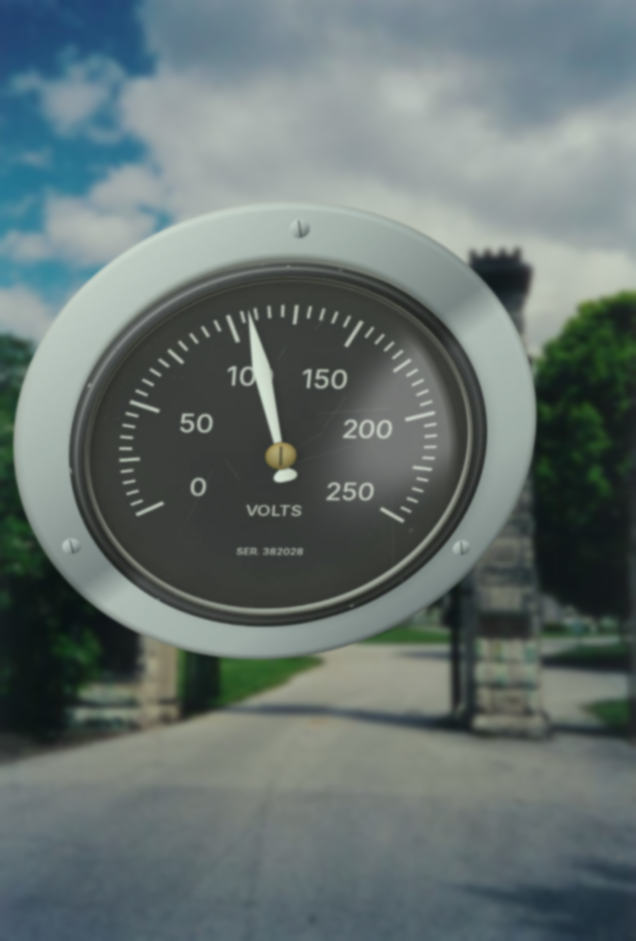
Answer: 107.5V
